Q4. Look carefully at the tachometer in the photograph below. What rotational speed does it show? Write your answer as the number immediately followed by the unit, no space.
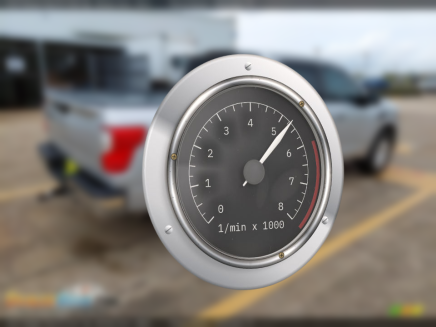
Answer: 5250rpm
